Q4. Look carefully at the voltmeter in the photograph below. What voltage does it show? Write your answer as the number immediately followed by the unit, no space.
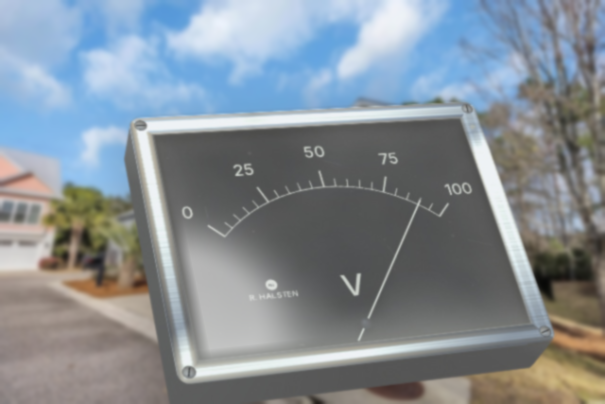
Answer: 90V
